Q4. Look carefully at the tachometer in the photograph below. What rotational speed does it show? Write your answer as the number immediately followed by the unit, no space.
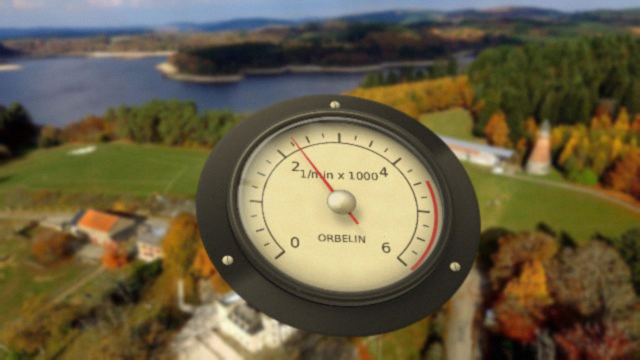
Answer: 2250rpm
